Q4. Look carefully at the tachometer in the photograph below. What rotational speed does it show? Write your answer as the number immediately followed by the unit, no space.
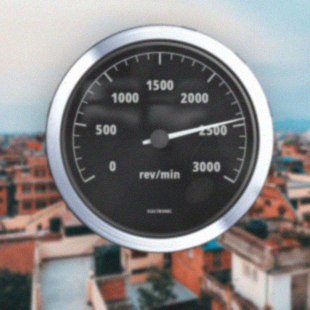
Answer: 2450rpm
